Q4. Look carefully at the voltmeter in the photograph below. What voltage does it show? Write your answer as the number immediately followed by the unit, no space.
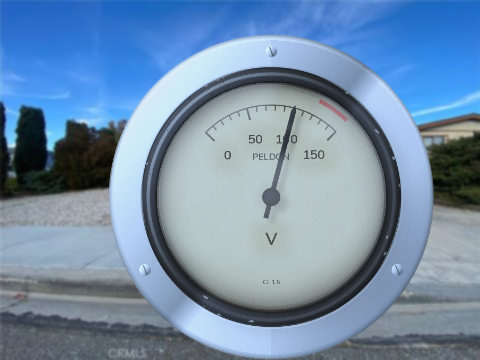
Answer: 100V
